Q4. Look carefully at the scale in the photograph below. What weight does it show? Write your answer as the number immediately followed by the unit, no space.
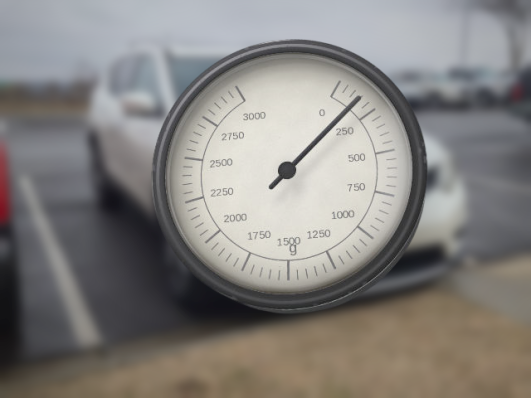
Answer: 150g
